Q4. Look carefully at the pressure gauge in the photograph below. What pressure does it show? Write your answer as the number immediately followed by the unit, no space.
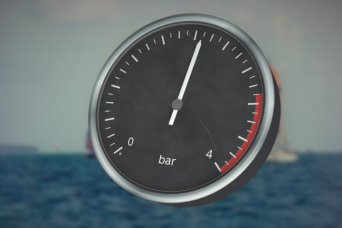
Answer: 2.1bar
